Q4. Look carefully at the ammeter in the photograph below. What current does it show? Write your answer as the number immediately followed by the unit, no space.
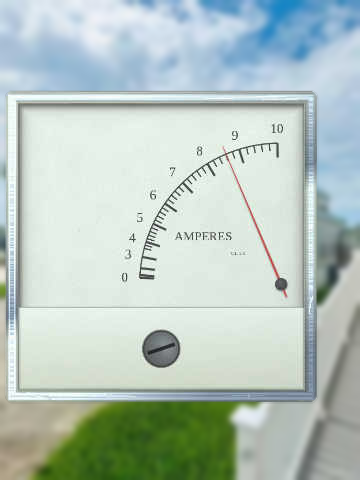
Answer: 8.6A
